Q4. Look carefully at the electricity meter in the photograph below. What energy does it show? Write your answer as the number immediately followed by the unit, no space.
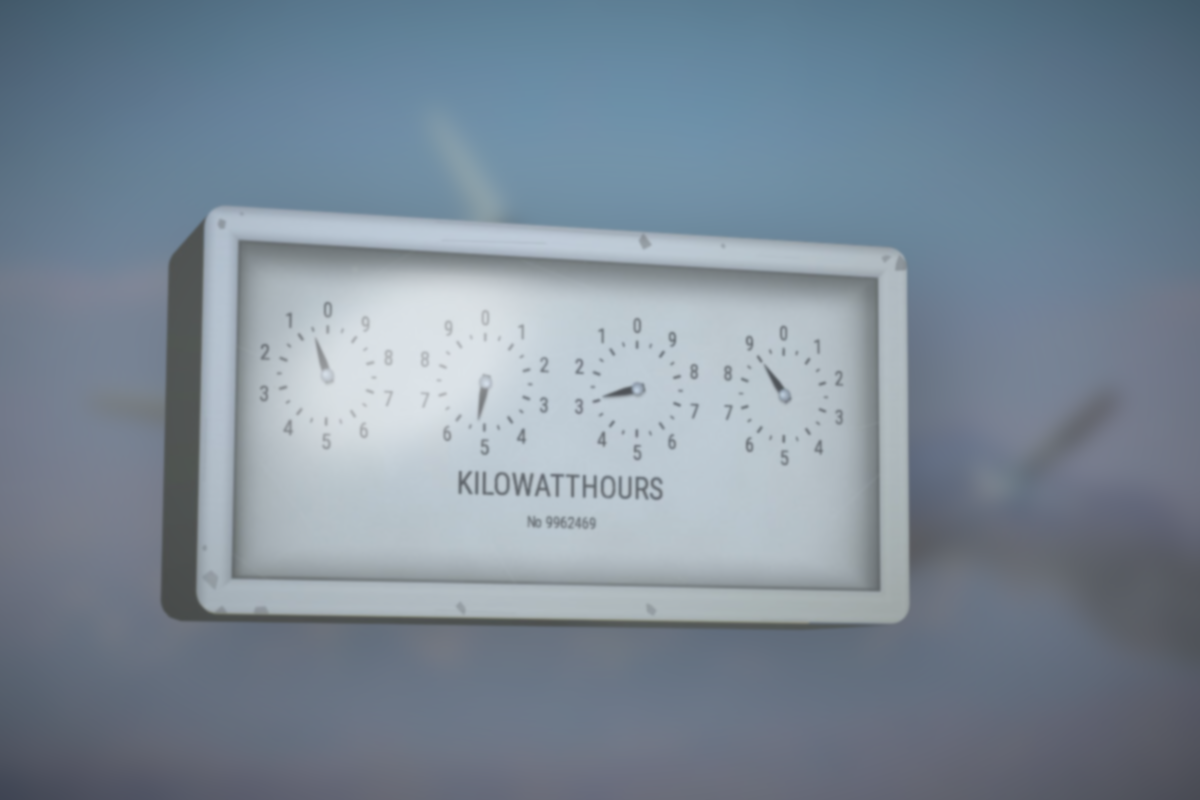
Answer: 529kWh
